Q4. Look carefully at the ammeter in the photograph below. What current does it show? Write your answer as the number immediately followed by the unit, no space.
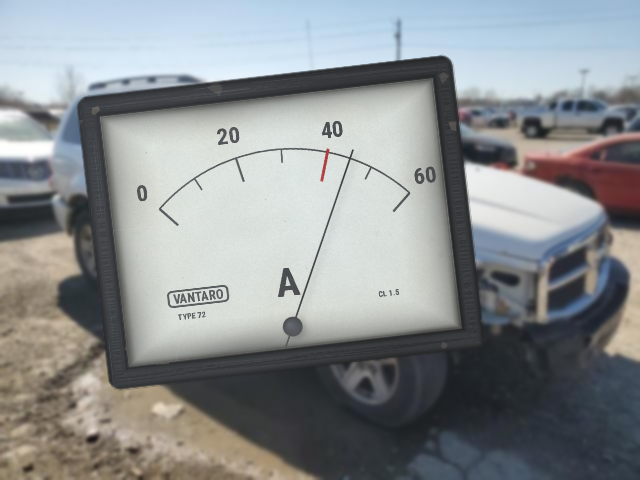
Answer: 45A
